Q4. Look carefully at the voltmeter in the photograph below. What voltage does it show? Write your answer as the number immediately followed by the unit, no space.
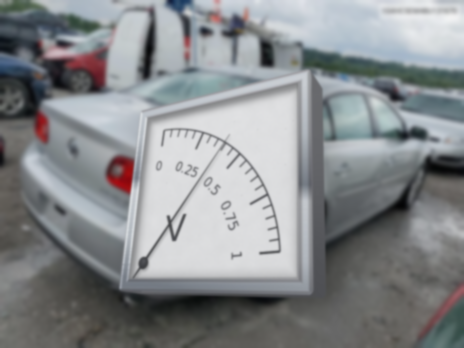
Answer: 0.4V
